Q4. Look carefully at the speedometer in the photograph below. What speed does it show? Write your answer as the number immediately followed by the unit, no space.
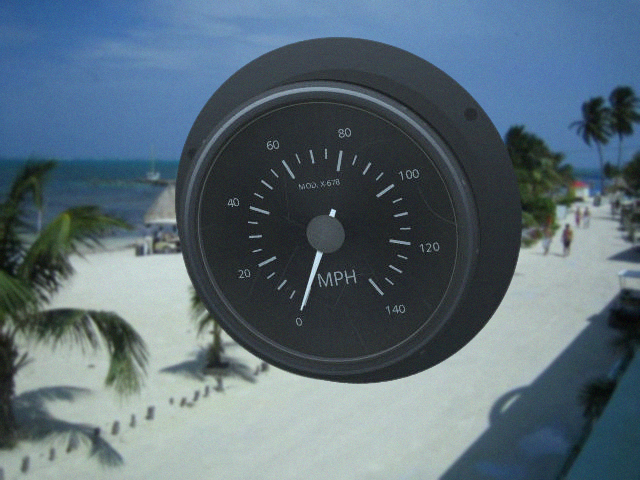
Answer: 0mph
